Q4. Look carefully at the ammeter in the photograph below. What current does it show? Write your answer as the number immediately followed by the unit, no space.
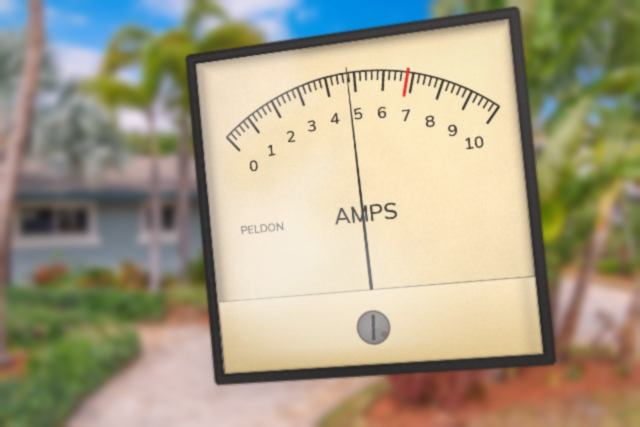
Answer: 4.8A
